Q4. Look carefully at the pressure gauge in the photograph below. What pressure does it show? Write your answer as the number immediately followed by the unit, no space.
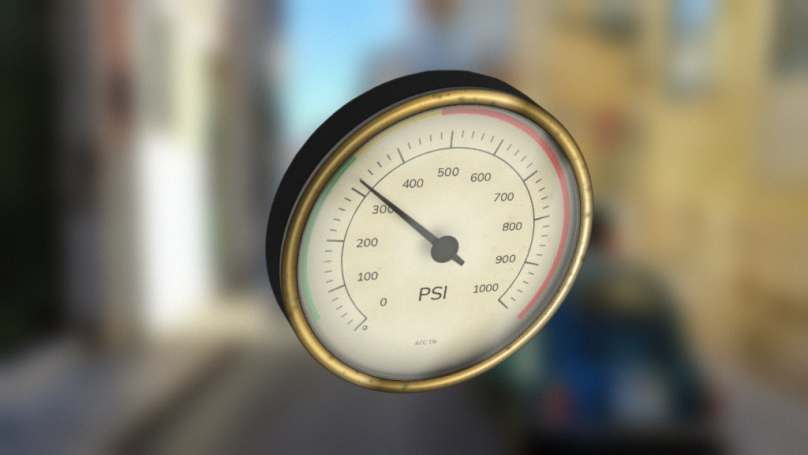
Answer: 320psi
